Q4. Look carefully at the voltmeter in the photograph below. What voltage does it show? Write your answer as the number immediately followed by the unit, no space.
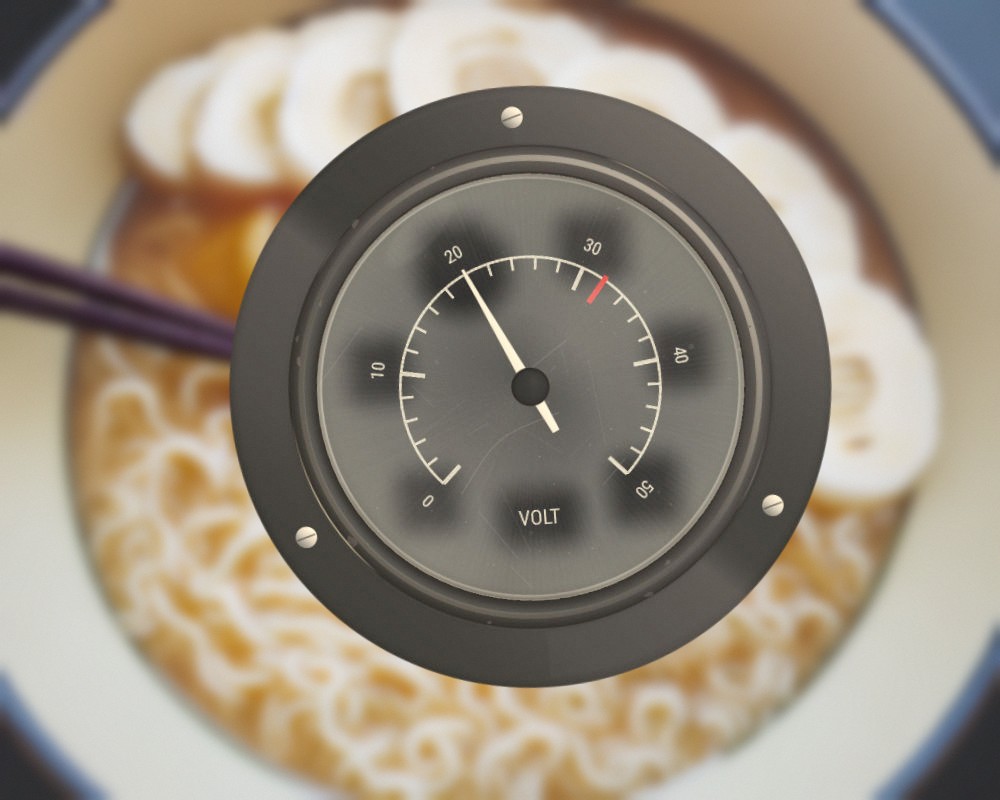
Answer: 20V
